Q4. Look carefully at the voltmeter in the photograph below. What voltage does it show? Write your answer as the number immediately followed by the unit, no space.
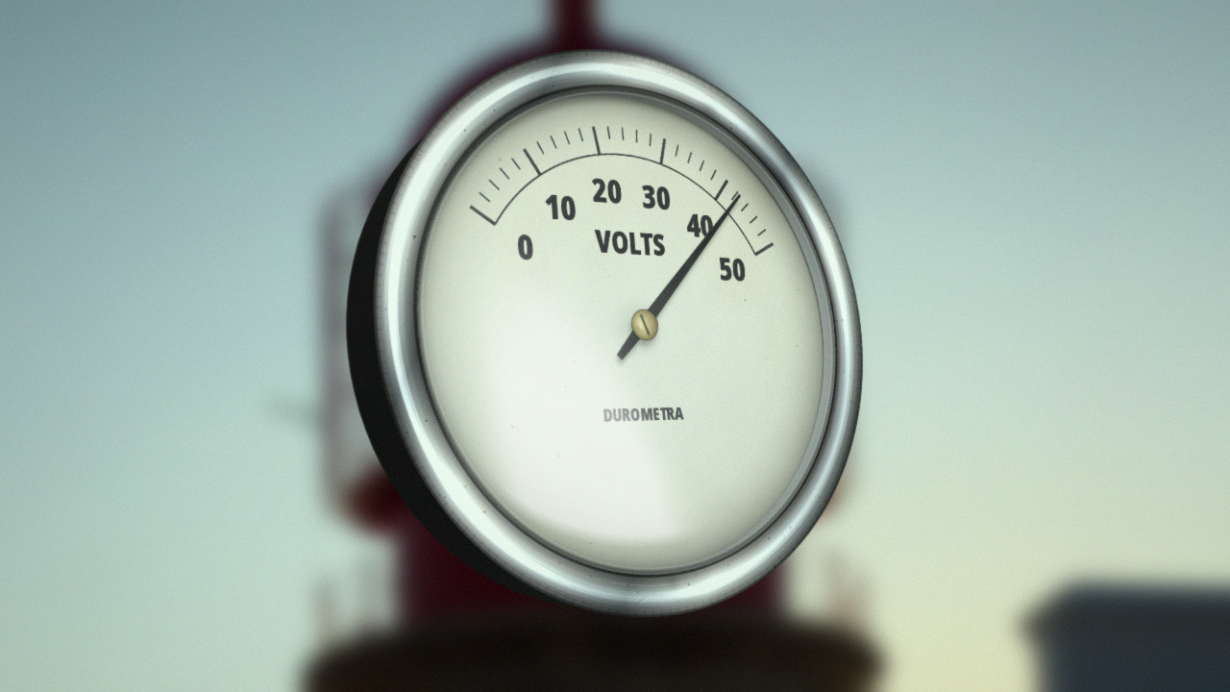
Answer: 42V
